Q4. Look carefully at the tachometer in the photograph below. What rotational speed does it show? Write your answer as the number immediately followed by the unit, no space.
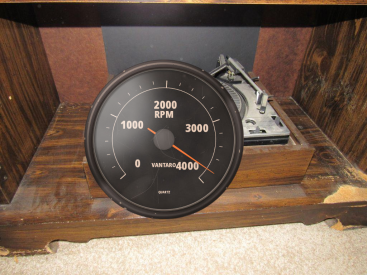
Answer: 3800rpm
